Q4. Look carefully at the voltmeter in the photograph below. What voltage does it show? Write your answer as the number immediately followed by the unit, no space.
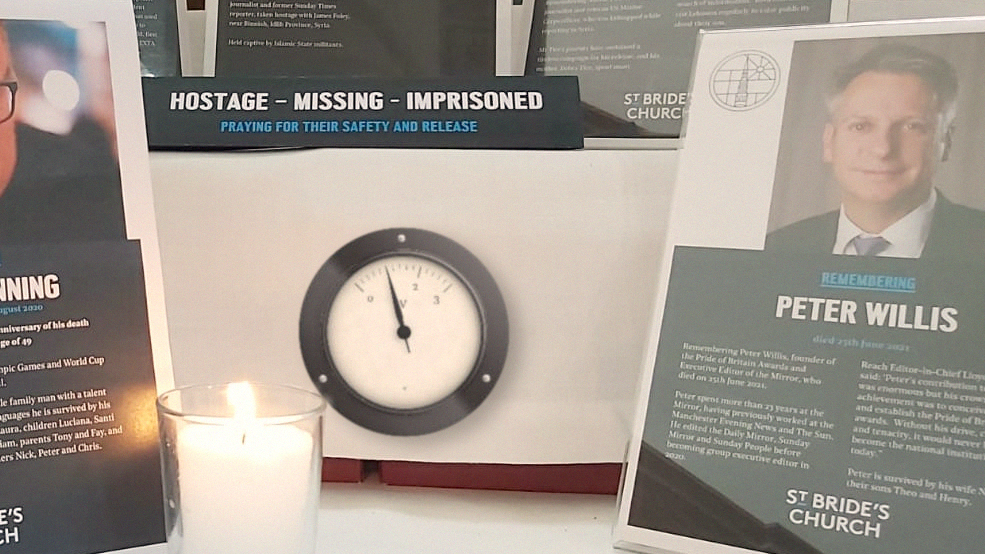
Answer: 1V
